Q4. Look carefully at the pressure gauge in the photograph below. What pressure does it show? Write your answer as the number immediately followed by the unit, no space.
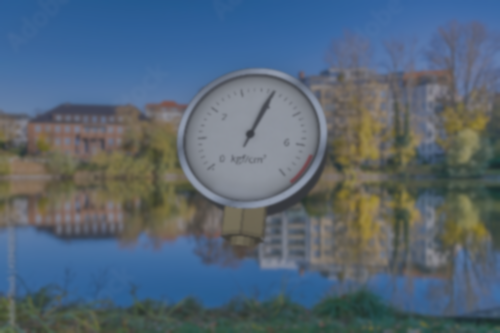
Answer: 4kg/cm²
